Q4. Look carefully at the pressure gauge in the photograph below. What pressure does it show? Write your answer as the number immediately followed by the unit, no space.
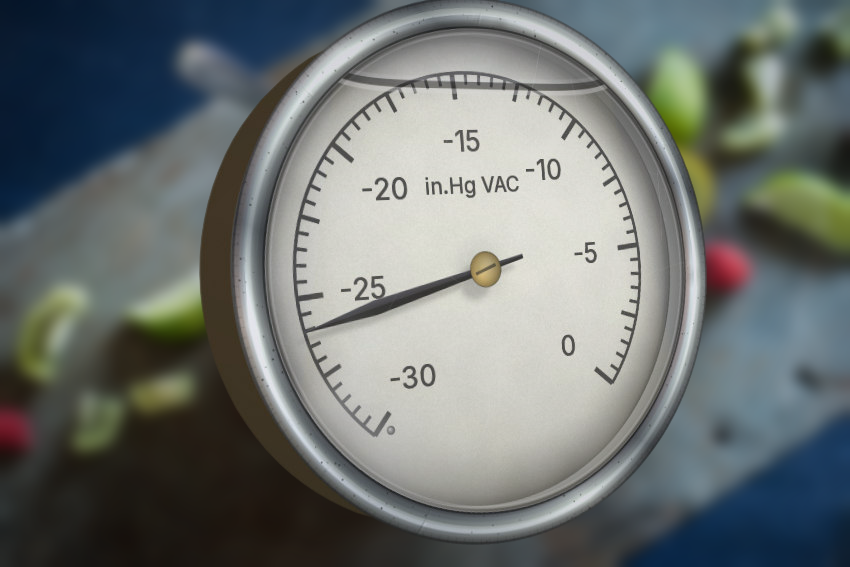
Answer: -26inHg
